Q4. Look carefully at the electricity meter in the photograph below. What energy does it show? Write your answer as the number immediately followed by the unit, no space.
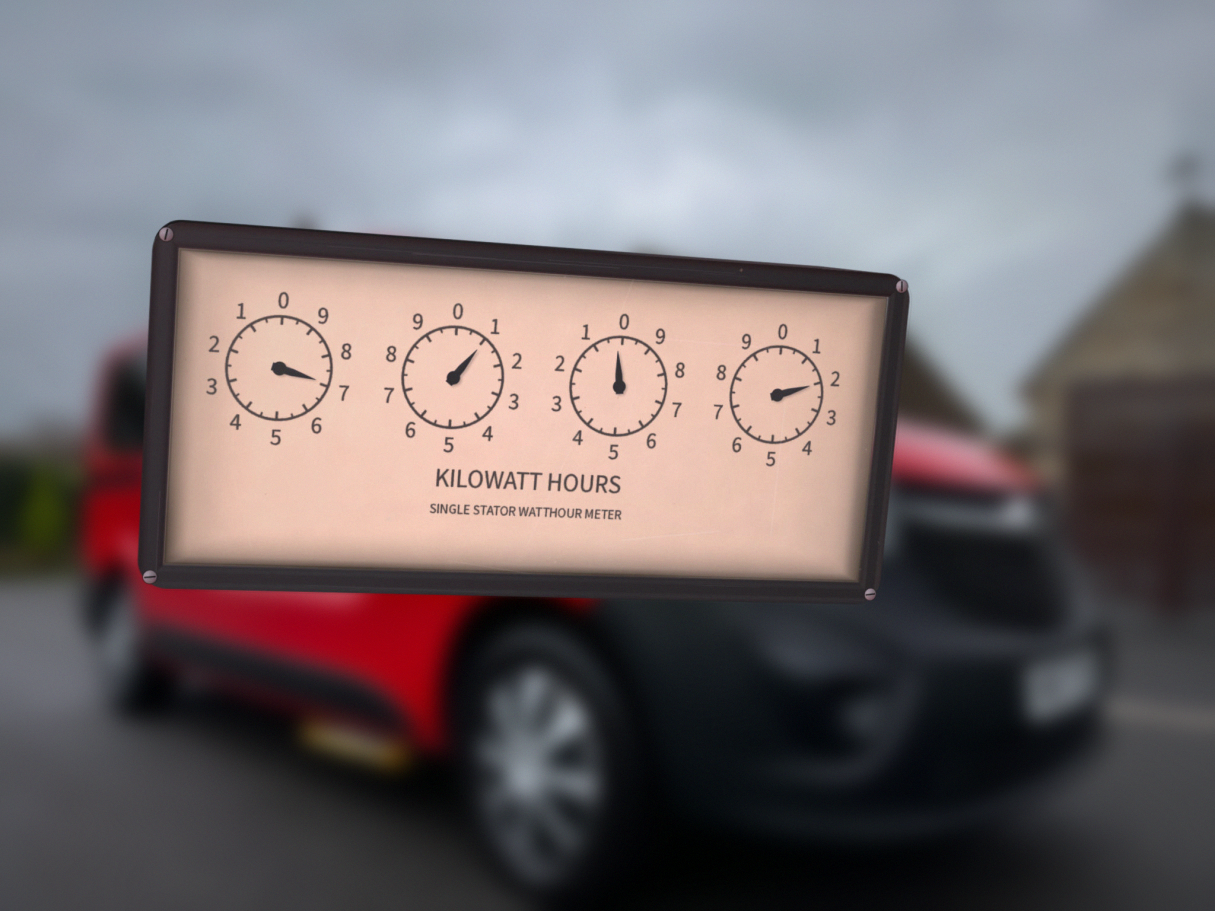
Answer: 7102kWh
